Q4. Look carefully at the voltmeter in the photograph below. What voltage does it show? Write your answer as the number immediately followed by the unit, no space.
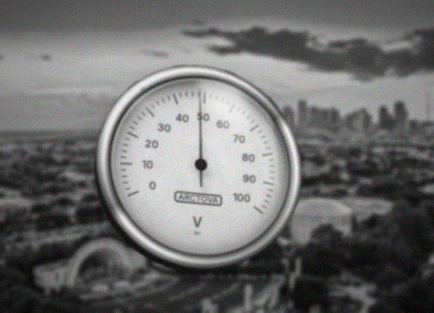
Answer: 48V
